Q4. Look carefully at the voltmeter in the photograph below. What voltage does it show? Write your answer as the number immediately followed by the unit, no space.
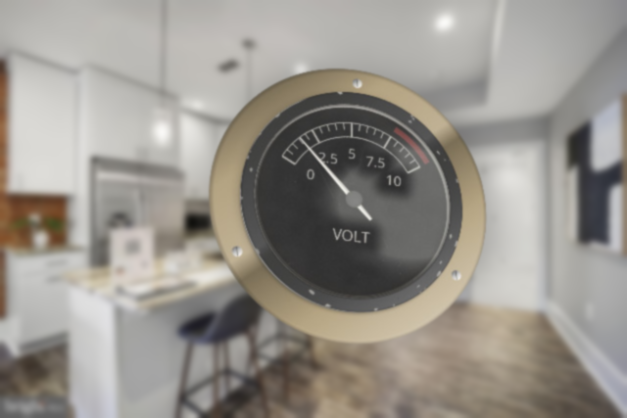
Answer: 1.5V
